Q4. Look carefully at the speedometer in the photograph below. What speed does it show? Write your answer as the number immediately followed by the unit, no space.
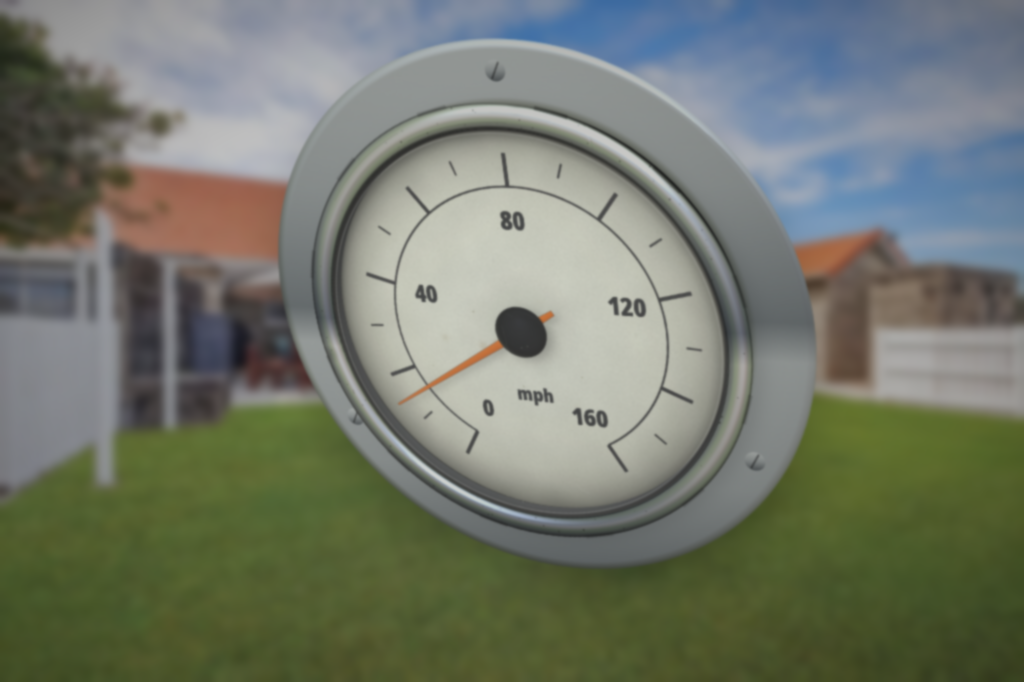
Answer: 15mph
